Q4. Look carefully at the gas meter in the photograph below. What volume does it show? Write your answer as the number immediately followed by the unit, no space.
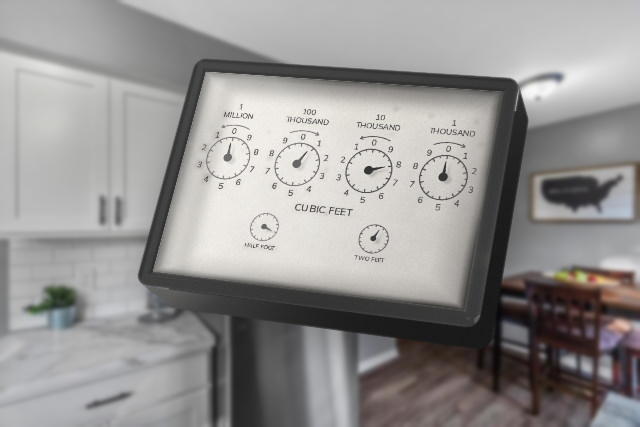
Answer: 8000ft³
